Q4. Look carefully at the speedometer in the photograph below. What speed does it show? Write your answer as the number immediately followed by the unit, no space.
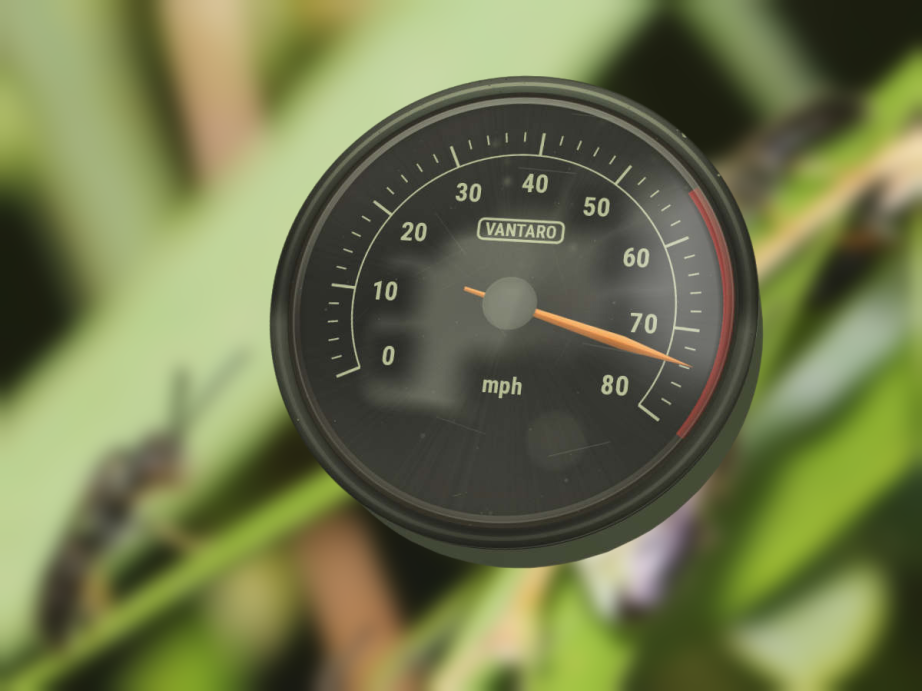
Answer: 74mph
